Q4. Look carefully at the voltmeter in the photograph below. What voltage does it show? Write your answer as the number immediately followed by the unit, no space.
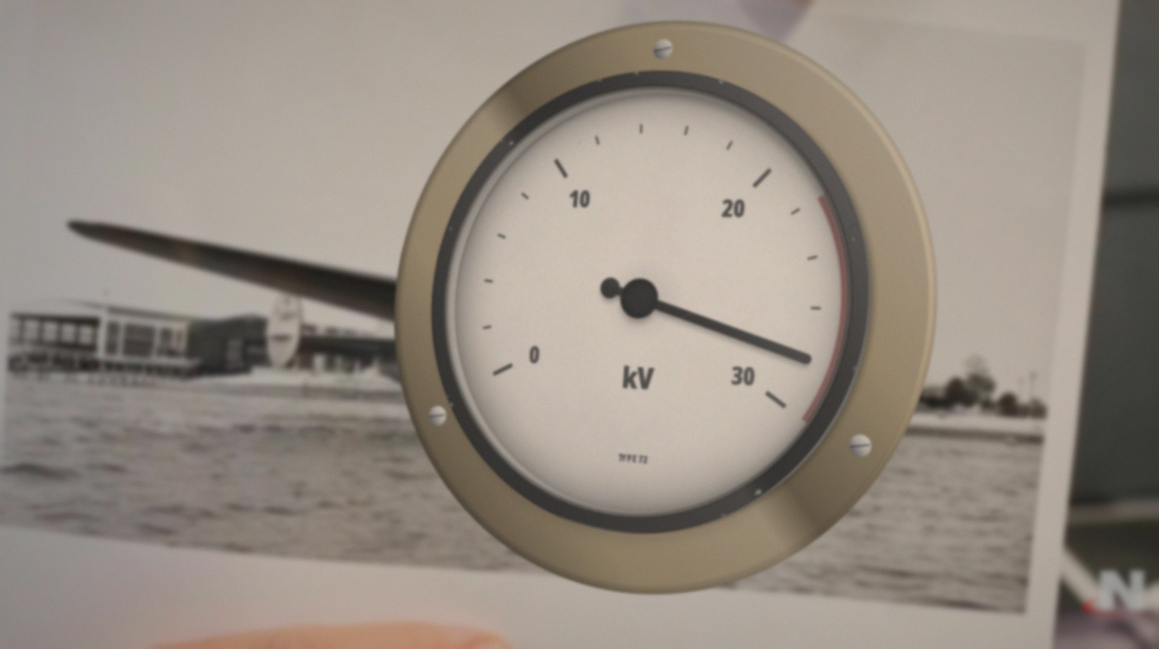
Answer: 28kV
